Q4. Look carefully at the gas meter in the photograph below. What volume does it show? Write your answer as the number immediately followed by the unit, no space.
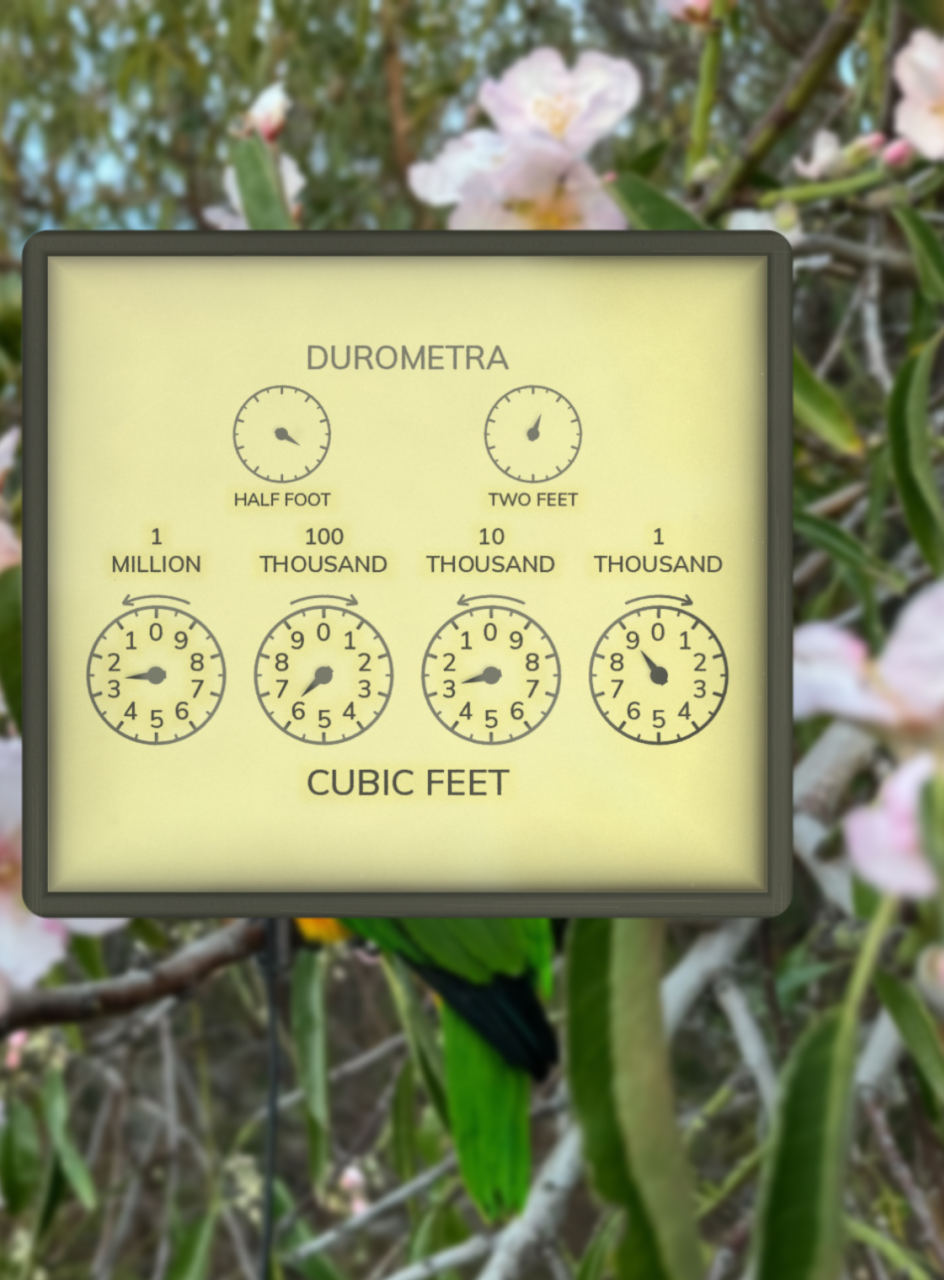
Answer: 262900ft³
